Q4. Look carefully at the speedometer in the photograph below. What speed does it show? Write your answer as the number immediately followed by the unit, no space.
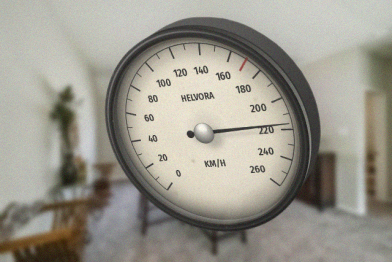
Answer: 215km/h
